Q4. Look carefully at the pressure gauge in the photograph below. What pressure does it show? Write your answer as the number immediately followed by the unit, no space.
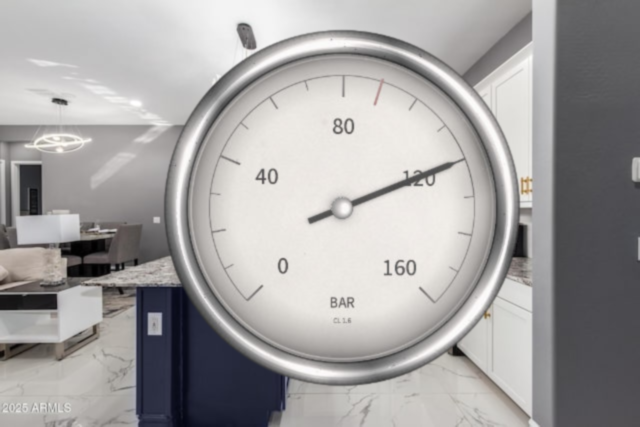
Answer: 120bar
